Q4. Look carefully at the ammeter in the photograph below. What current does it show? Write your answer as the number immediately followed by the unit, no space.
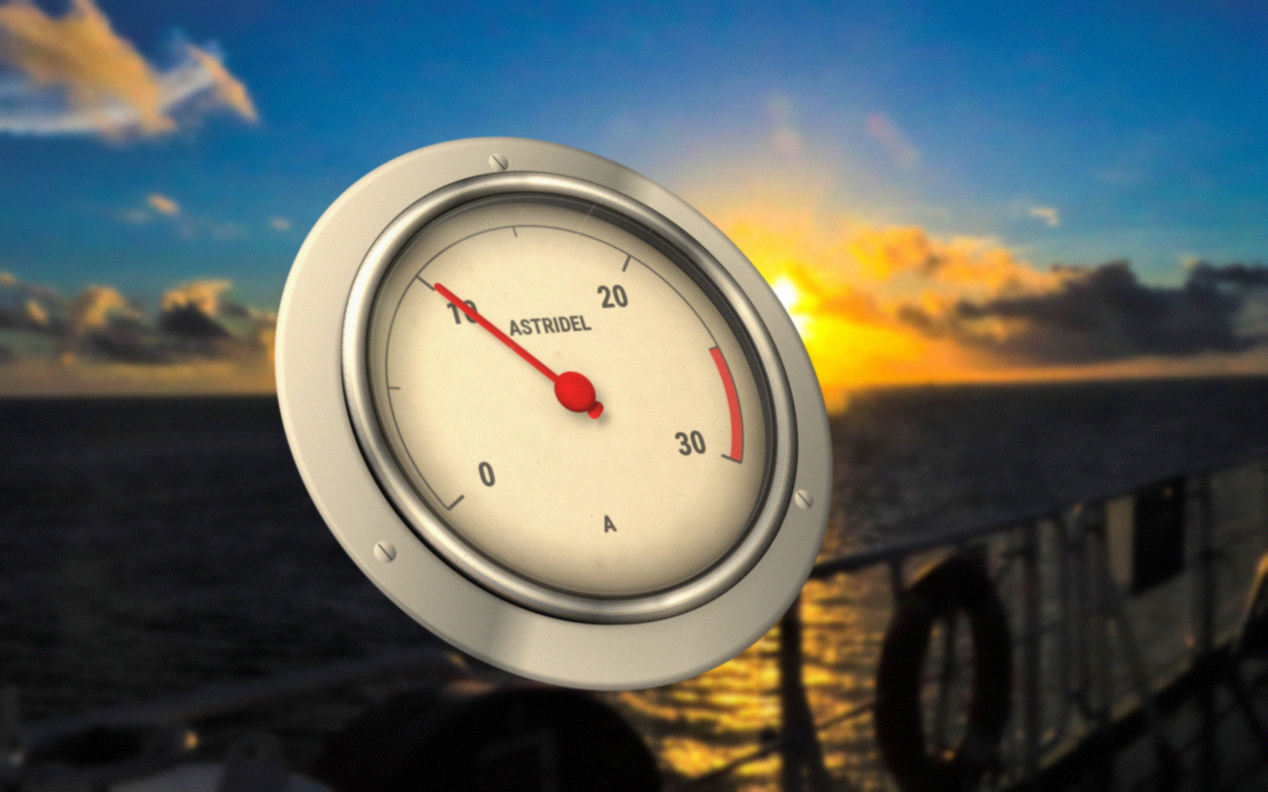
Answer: 10A
